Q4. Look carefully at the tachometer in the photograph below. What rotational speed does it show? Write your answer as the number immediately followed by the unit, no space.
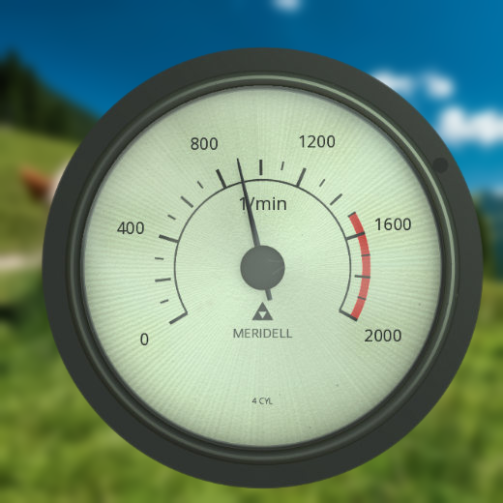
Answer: 900rpm
